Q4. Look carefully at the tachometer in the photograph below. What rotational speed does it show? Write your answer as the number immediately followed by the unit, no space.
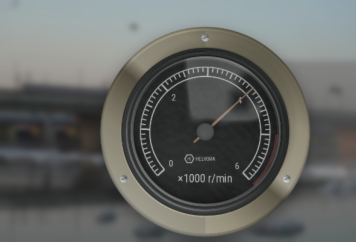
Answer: 4000rpm
